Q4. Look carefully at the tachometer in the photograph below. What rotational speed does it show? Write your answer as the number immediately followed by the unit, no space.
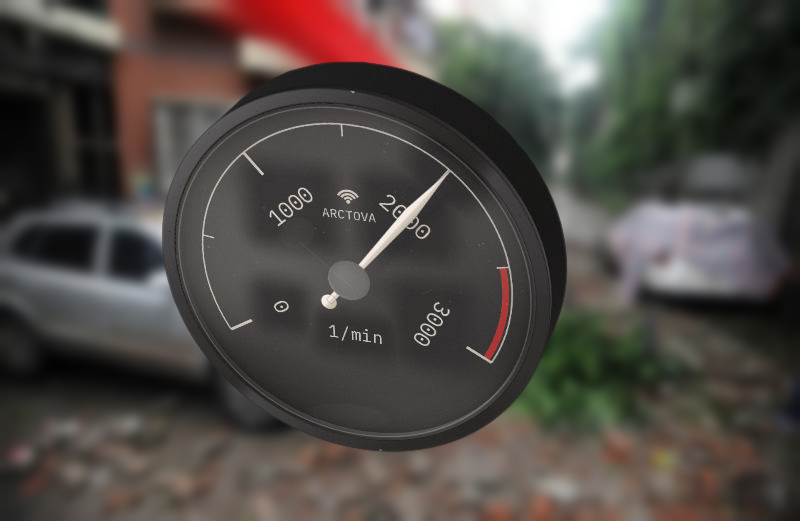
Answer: 2000rpm
